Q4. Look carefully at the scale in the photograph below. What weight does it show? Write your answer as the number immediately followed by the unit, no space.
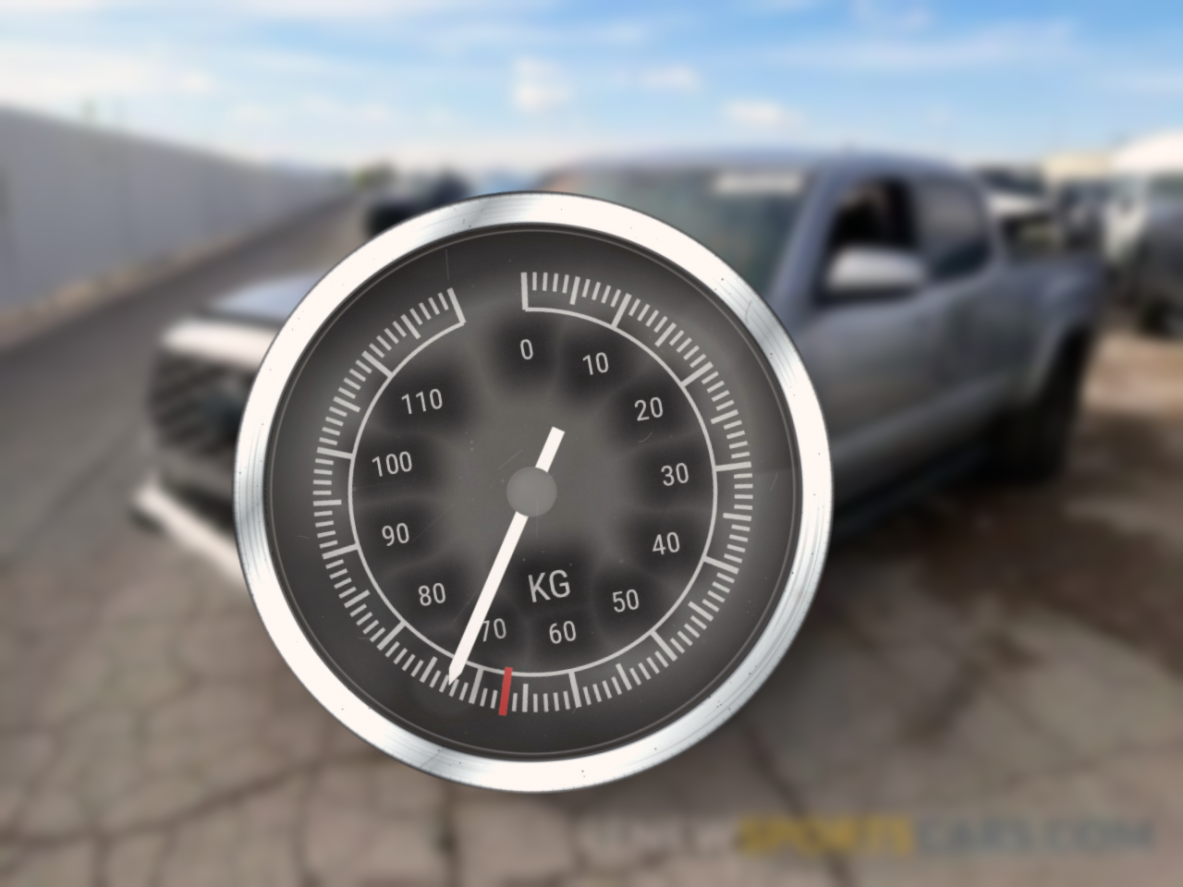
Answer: 72.5kg
